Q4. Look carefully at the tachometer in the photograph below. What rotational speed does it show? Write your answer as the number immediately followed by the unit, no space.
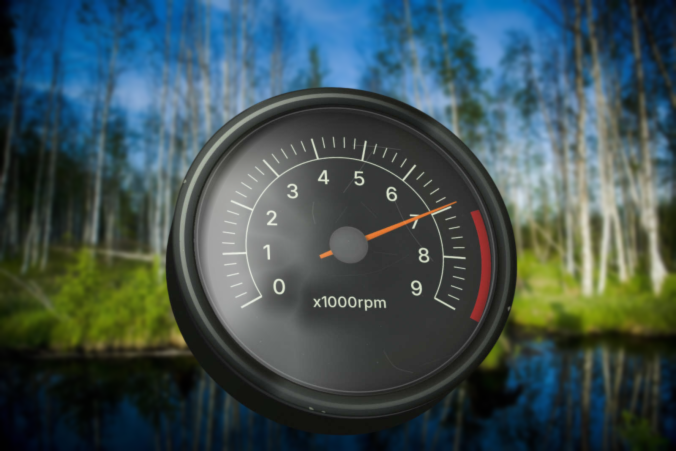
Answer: 7000rpm
